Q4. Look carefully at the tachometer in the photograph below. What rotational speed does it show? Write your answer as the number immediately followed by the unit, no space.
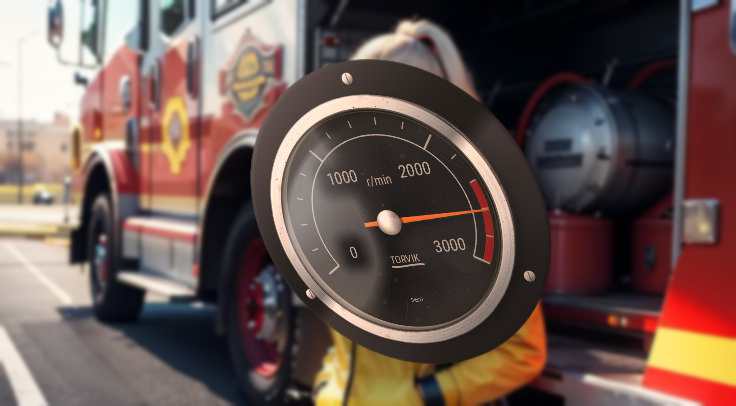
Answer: 2600rpm
